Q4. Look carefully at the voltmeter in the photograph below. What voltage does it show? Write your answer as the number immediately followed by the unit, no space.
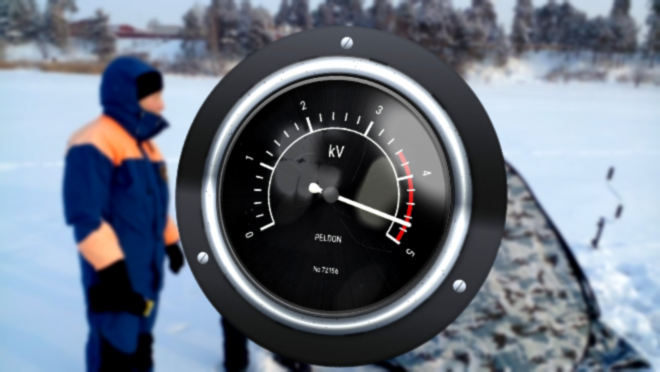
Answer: 4.7kV
